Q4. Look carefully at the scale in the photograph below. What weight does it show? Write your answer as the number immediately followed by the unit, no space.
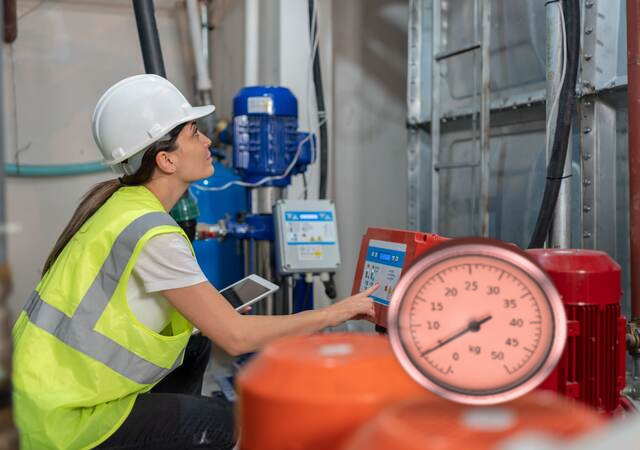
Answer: 5kg
